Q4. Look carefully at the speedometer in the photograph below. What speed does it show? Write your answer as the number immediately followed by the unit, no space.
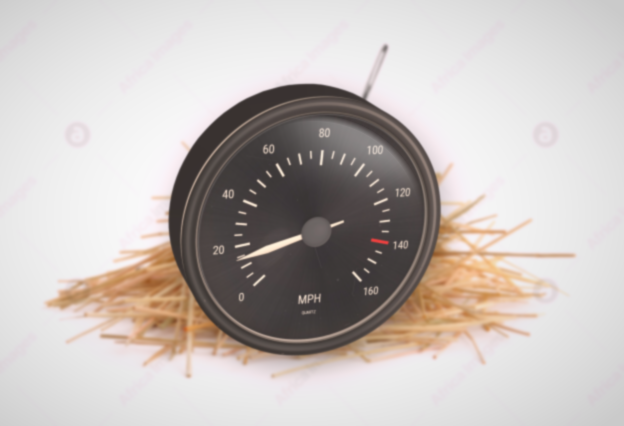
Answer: 15mph
